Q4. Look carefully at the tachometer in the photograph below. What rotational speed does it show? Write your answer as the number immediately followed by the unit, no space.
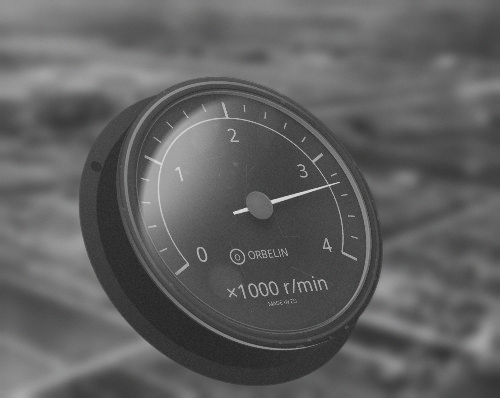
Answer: 3300rpm
